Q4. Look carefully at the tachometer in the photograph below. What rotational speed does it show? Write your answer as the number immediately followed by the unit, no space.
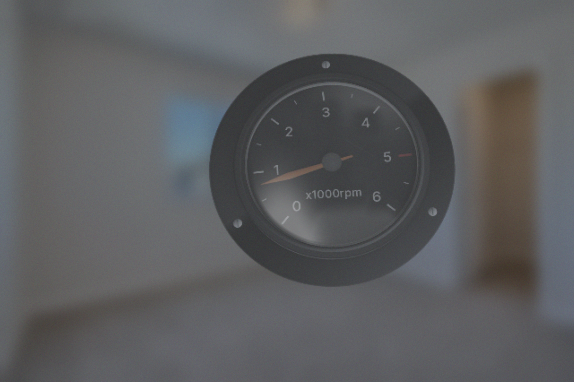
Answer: 750rpm
